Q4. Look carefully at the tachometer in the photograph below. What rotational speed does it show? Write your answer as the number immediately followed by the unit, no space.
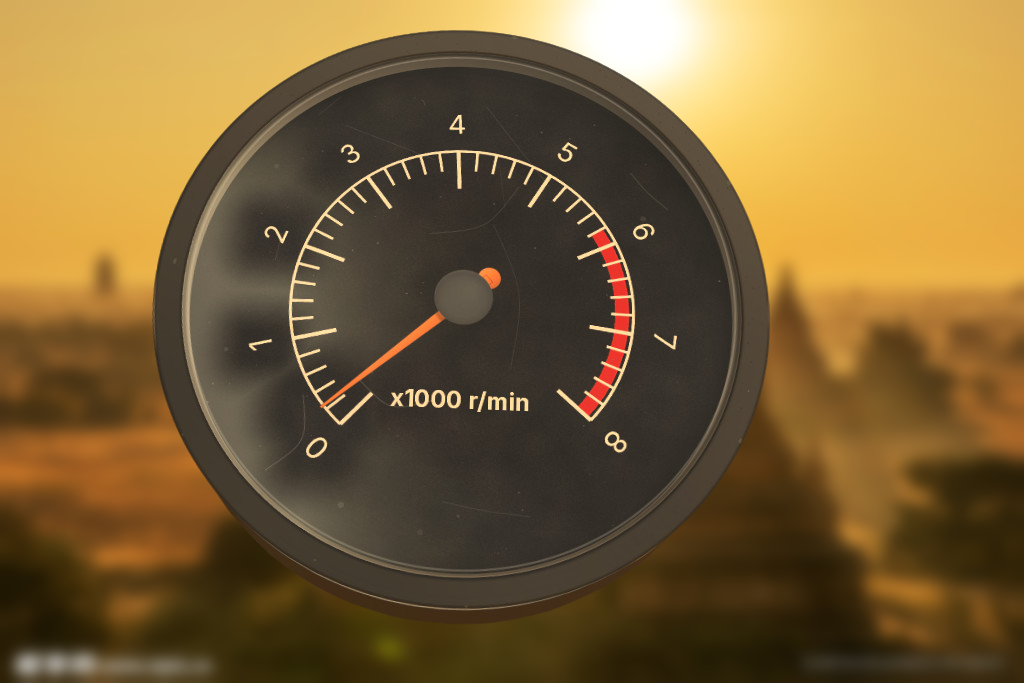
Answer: 200rpm
